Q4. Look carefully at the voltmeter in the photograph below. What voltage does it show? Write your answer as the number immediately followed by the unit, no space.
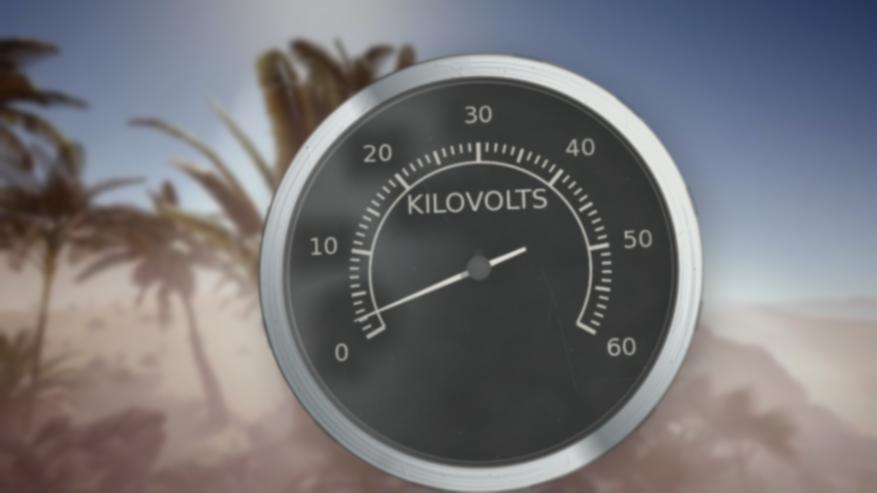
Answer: 2kV
